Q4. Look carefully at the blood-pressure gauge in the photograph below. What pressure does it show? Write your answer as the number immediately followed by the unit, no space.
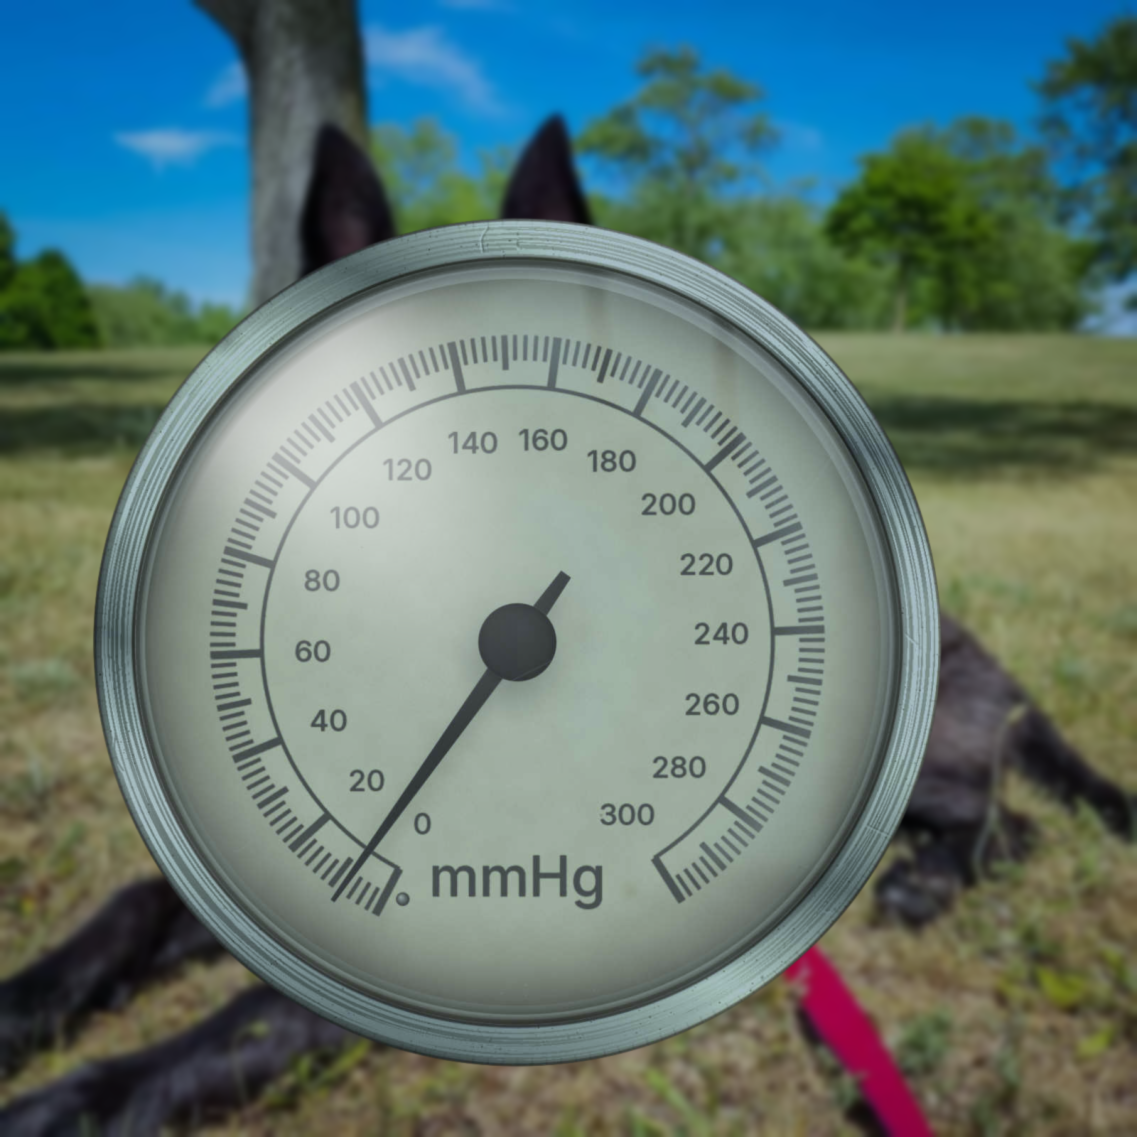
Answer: 8mmHg
